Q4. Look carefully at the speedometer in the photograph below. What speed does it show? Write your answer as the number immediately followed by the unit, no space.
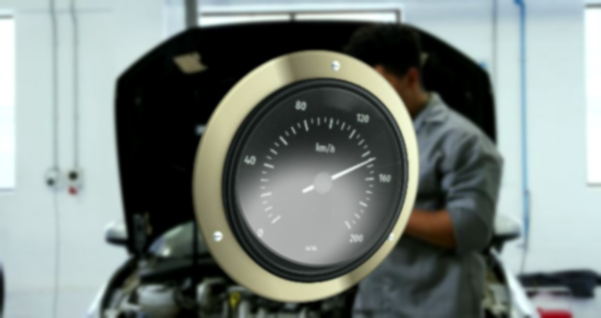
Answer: 145km/h
